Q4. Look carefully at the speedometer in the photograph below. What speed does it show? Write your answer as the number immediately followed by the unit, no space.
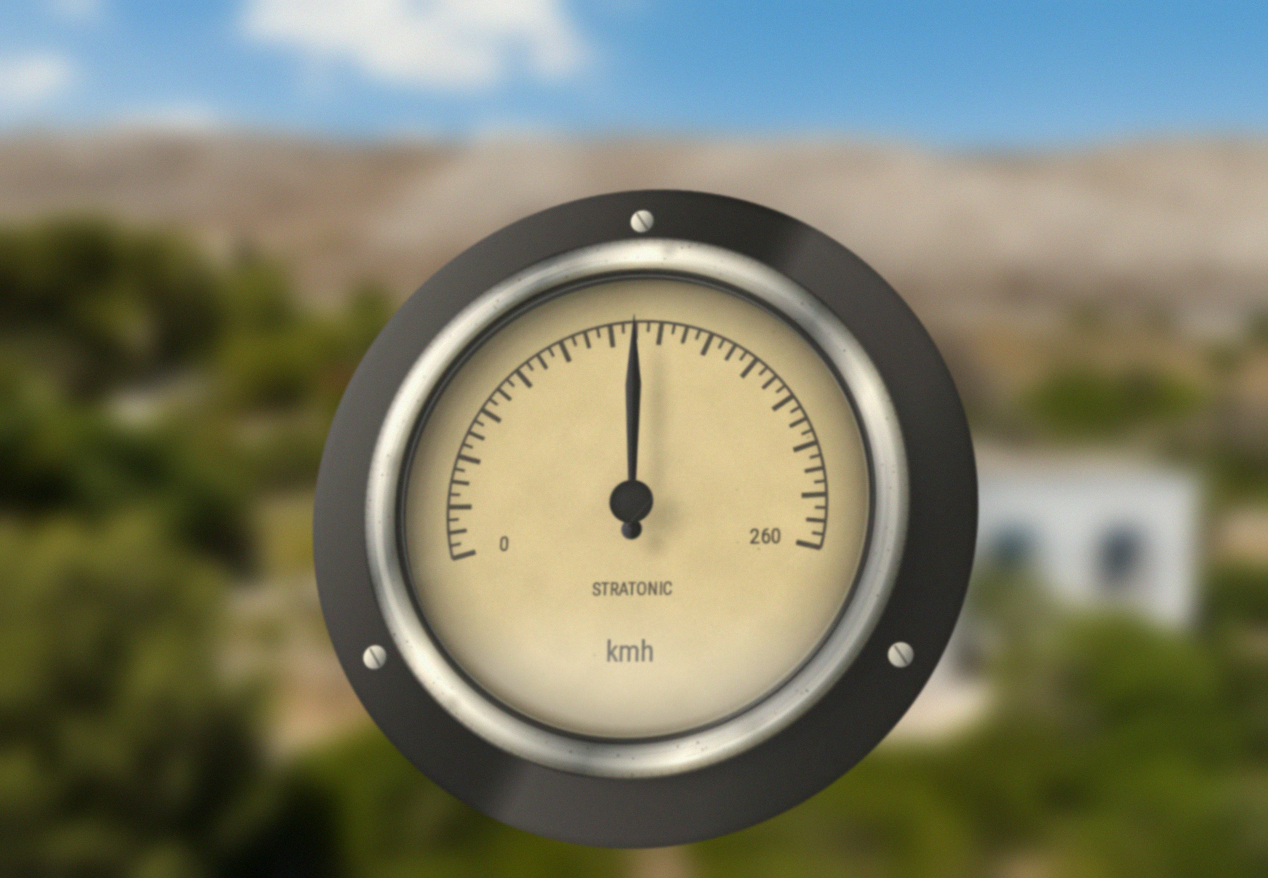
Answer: 130km/h
